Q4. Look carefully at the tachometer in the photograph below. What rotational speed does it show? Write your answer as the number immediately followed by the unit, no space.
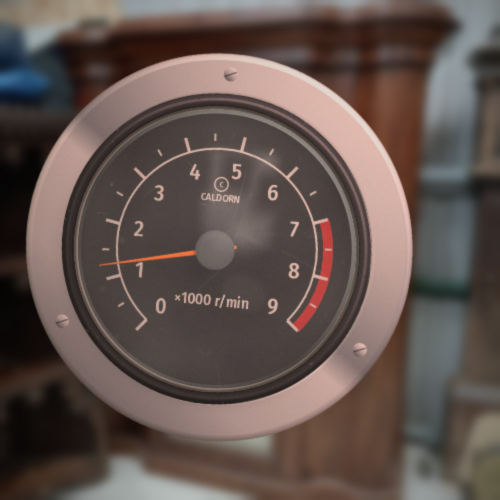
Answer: 1250rpm
